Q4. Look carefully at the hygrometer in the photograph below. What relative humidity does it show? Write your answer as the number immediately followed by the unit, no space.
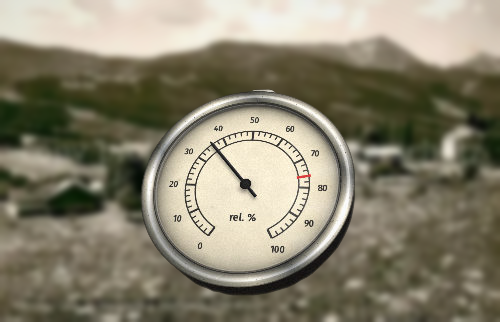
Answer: 36%
